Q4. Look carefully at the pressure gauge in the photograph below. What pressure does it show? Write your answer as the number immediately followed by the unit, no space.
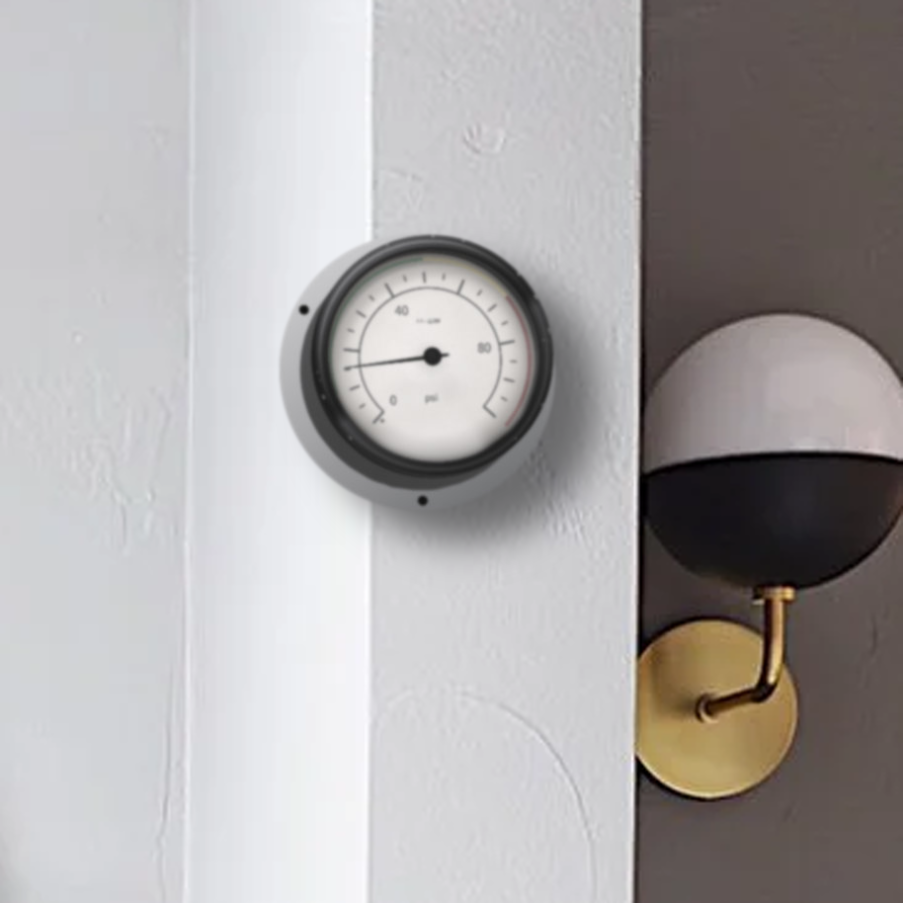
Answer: 15psi
